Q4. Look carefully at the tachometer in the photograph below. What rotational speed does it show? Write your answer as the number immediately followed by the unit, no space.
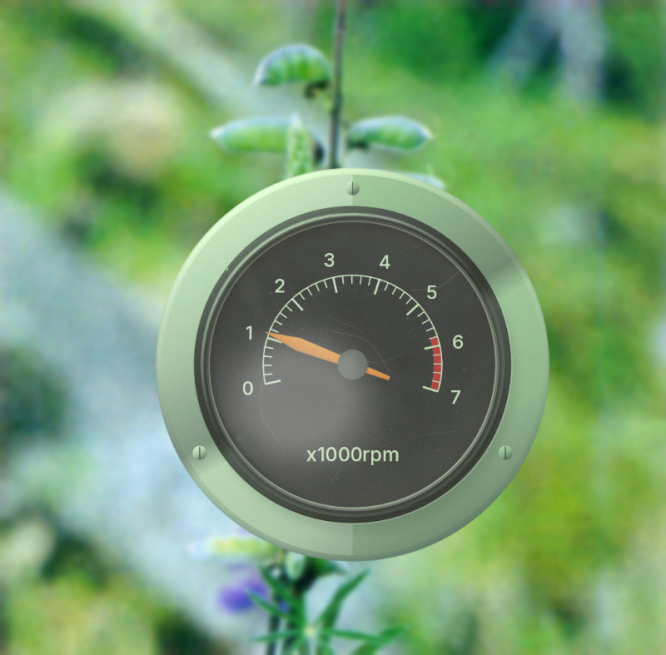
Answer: 1100rpm
